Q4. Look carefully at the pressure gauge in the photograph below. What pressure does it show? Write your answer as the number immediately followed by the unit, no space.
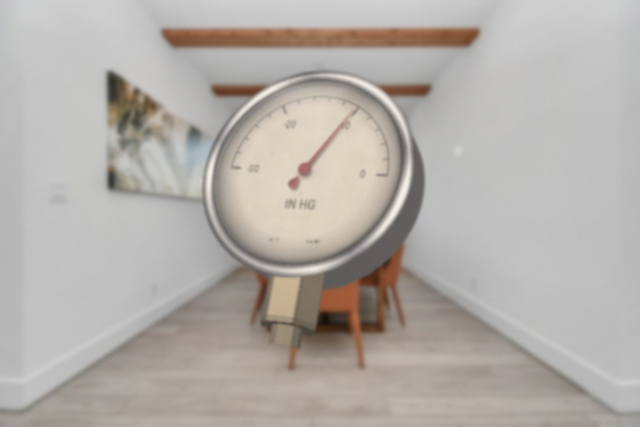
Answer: -10inHg
